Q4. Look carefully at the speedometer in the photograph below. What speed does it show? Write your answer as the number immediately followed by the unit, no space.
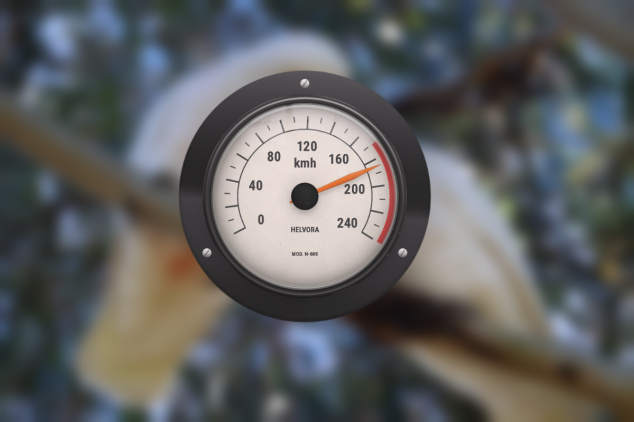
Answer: 185km/h
